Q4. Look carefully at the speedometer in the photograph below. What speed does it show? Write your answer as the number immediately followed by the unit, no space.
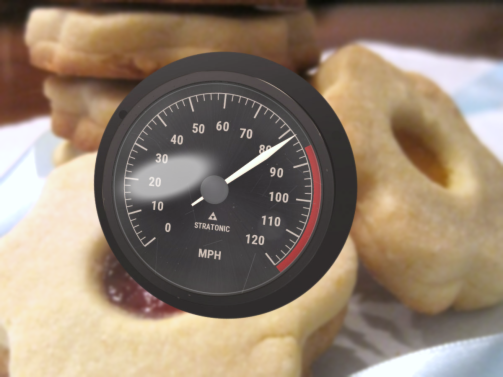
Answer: 82mph
